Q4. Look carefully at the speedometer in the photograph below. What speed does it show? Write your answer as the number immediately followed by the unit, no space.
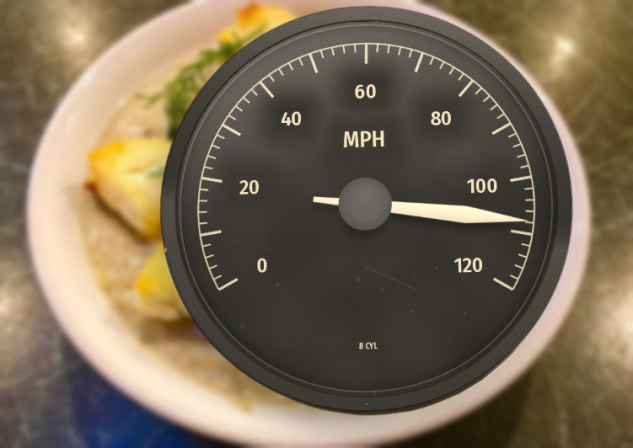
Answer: 108mph
